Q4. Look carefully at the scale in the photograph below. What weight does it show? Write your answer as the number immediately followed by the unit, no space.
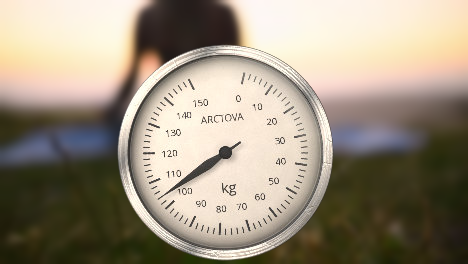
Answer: 104kg
